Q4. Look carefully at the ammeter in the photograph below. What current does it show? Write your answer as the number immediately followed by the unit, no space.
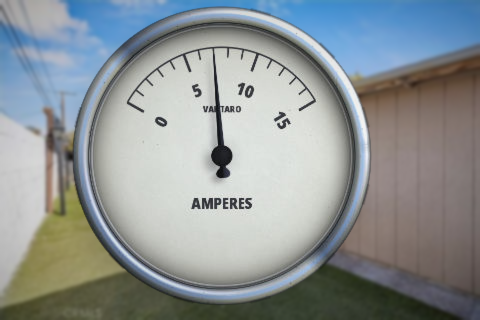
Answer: 7A
